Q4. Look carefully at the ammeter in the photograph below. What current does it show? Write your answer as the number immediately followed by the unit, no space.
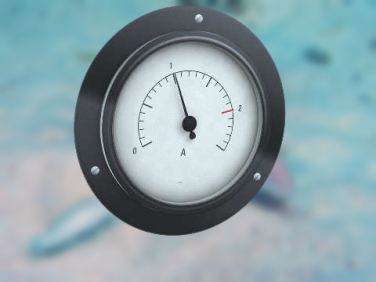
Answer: 1A
